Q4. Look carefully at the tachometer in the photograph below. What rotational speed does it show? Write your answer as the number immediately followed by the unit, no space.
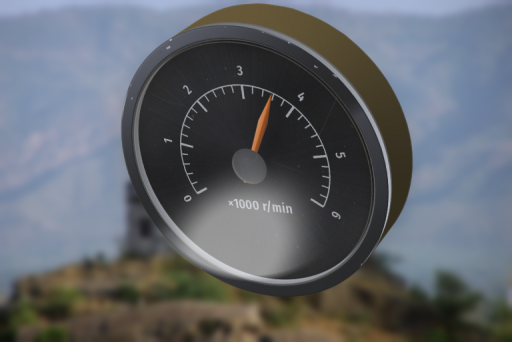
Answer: 3600rpm
